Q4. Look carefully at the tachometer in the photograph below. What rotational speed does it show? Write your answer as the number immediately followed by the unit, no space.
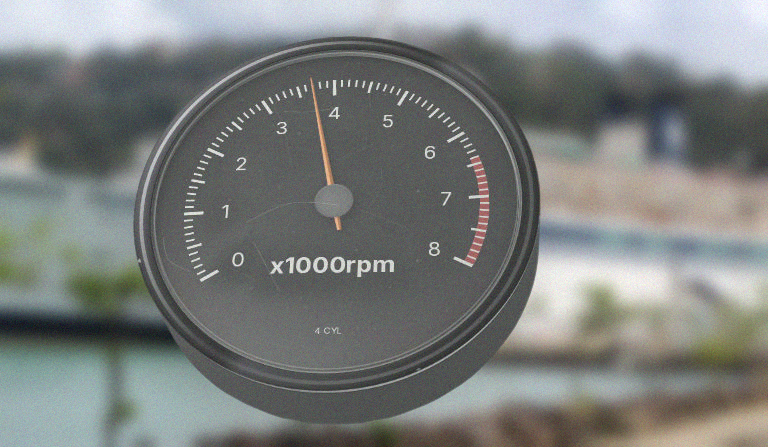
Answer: 3700rpm
